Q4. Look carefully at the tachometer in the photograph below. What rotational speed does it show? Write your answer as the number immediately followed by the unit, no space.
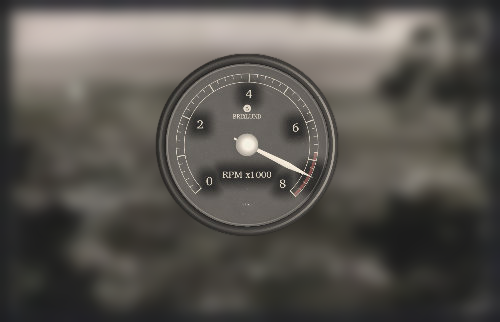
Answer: 7400rpm
